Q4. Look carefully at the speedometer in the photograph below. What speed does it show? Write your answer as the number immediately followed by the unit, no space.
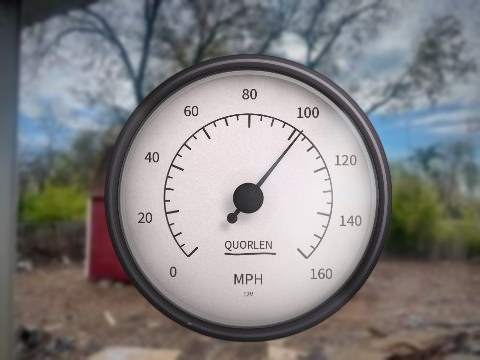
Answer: 102.5mph
